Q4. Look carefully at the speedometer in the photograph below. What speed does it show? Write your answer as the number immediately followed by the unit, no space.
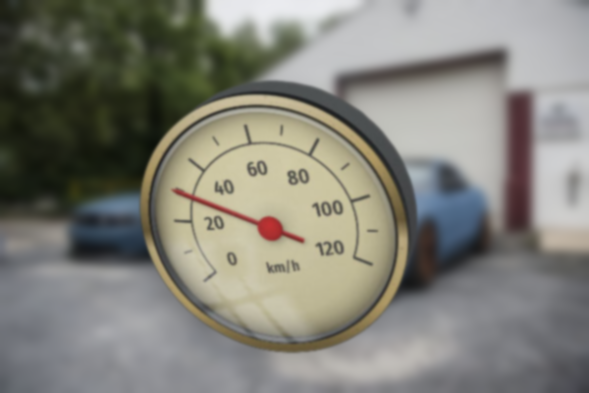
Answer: 30km/h
